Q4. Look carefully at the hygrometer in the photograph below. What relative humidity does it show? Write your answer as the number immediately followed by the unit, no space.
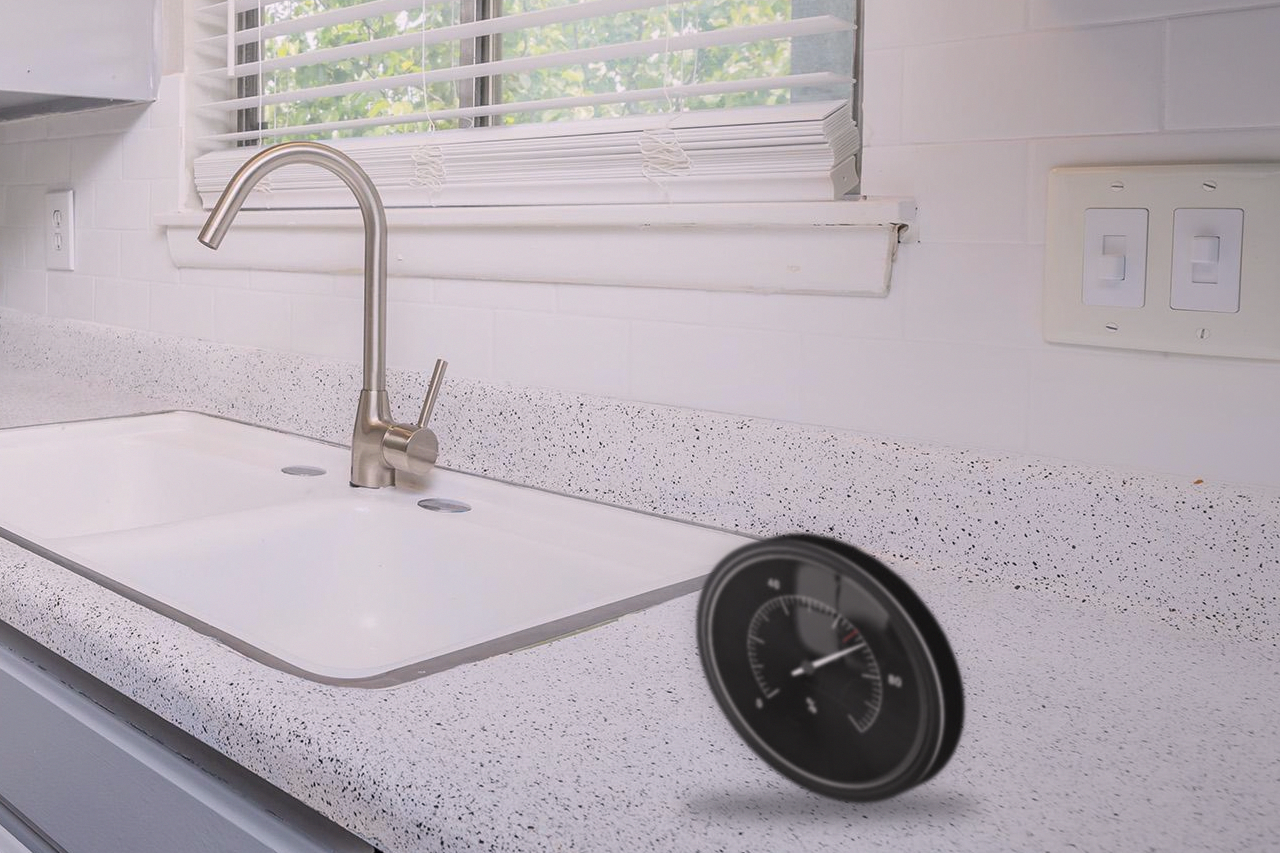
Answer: 70%
